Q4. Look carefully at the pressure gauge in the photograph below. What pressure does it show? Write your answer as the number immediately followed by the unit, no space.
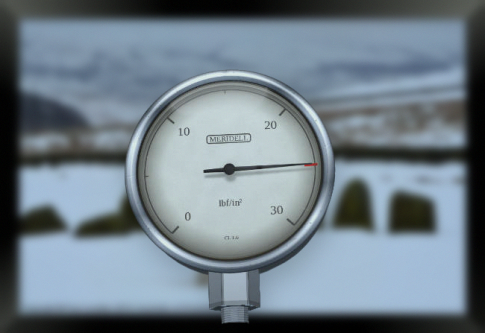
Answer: 25psi
